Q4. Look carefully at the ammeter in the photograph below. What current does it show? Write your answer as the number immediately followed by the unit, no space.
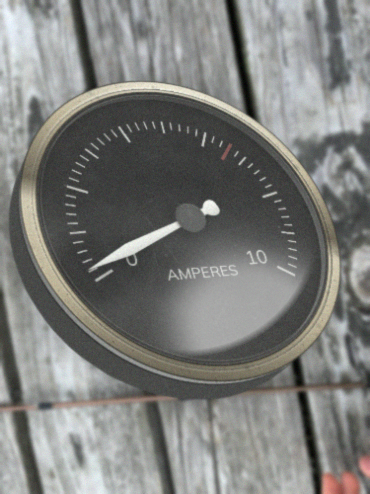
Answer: 0.2A
